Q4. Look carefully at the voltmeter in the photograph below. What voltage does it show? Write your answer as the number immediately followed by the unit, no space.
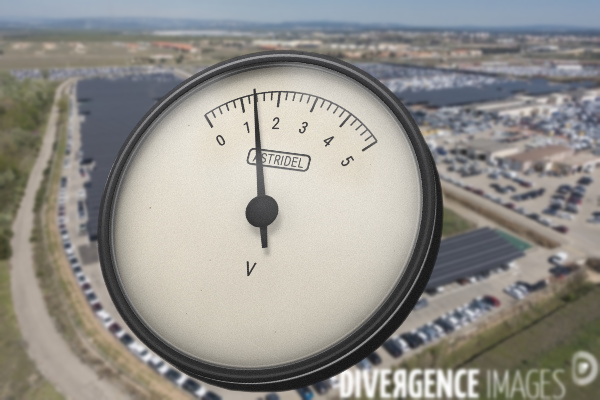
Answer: 1.4V
